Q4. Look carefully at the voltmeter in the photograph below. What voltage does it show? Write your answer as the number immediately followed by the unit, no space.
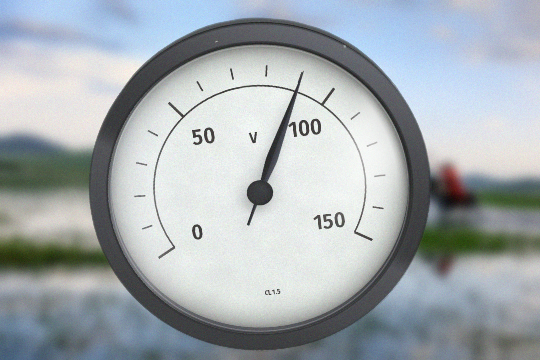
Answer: 90V
